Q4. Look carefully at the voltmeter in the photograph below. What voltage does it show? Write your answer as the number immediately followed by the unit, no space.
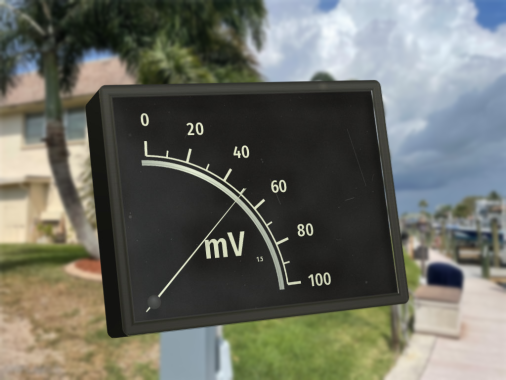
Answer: 50mV
